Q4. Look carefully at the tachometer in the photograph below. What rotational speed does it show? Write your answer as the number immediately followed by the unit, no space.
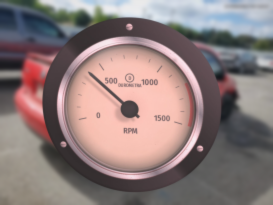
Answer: 400rpm
